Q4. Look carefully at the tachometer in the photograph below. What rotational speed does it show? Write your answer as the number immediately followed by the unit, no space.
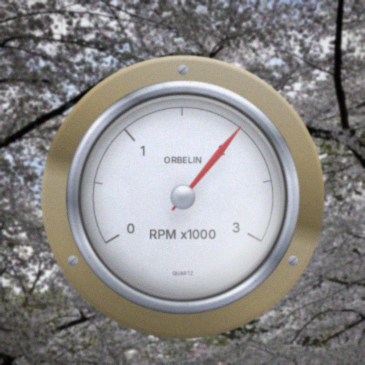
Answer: 2000rpm
